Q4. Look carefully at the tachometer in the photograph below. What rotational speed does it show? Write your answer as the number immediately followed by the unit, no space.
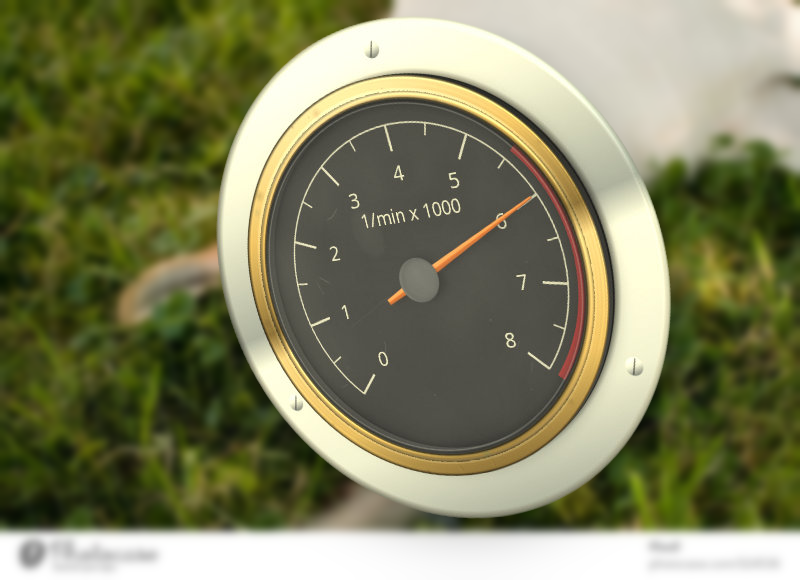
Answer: 6000rpm
